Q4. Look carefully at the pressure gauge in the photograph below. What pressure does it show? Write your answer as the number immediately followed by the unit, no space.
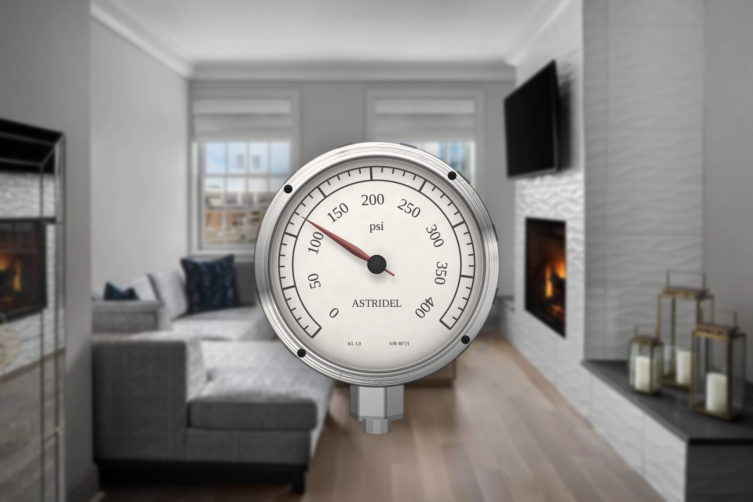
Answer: 120psi
